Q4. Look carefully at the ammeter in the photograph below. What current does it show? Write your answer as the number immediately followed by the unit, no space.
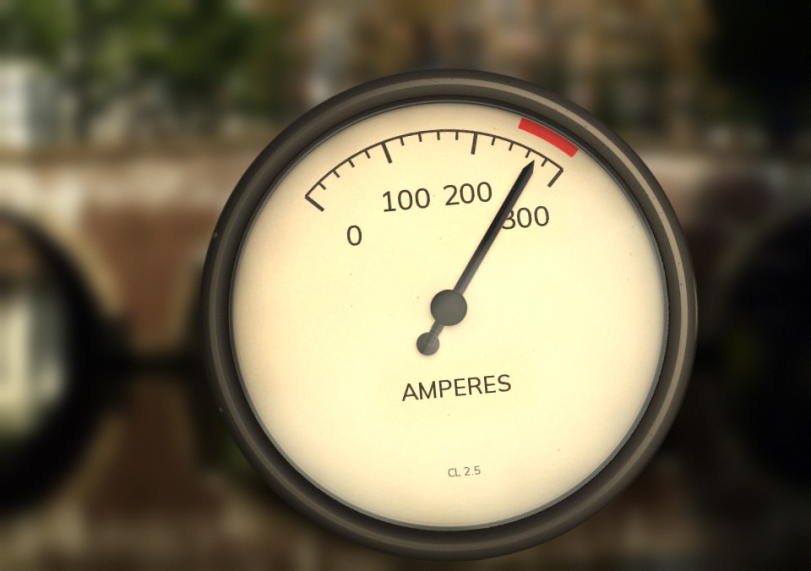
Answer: 270A
